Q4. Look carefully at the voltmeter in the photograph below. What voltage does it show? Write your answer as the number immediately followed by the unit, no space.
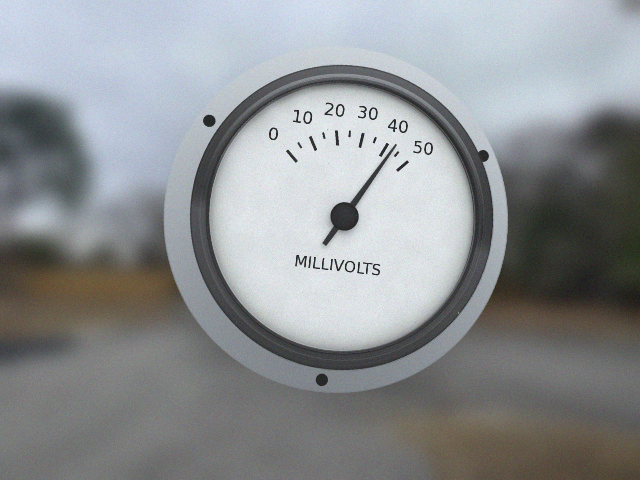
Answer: 42.5mV
